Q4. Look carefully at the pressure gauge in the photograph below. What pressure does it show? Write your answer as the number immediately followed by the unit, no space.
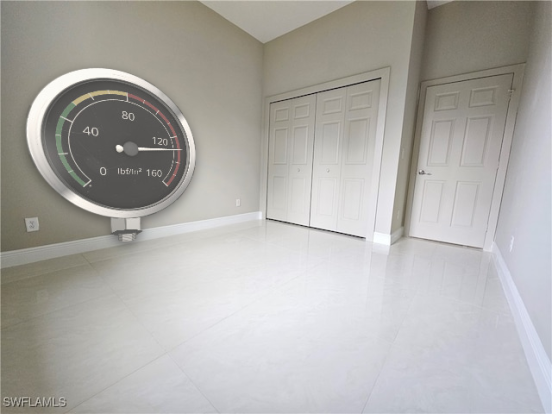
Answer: 130psi
